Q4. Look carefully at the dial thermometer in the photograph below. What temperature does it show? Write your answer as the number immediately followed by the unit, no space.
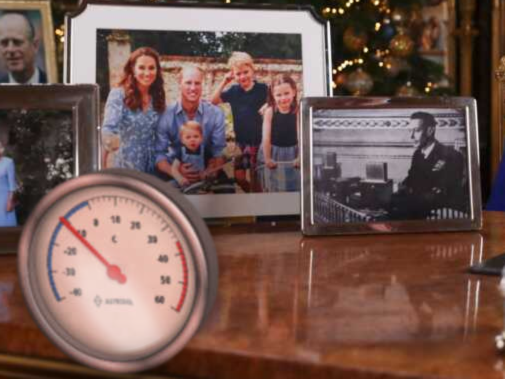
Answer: -10°C
